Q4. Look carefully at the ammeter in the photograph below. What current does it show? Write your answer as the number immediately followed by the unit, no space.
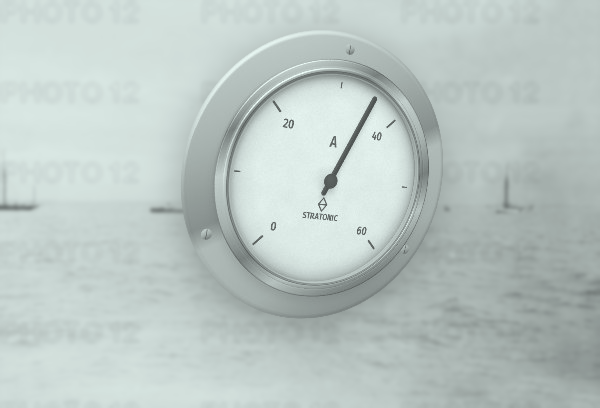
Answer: 35A
